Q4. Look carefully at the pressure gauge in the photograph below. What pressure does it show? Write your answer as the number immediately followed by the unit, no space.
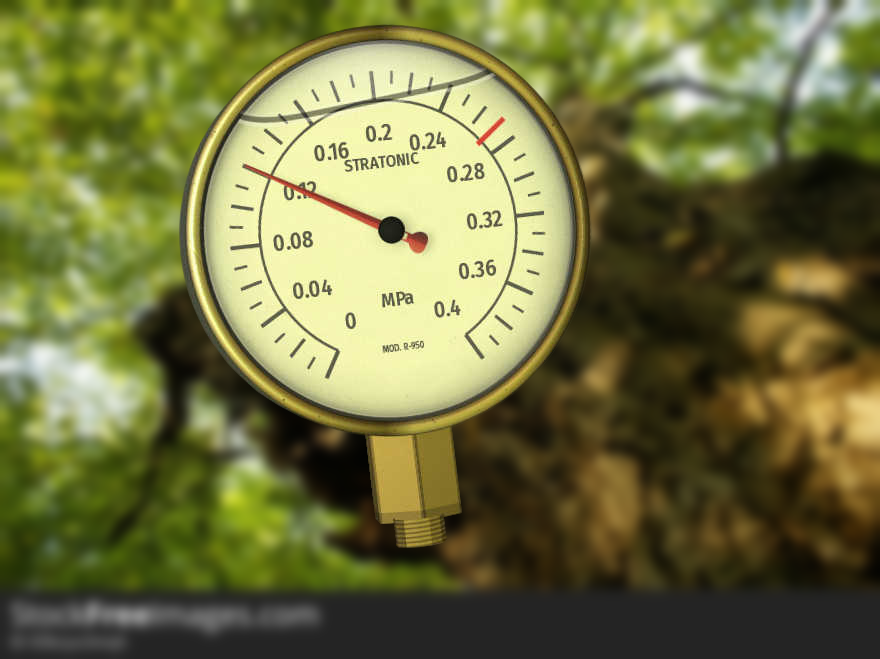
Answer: 0.12MPa
